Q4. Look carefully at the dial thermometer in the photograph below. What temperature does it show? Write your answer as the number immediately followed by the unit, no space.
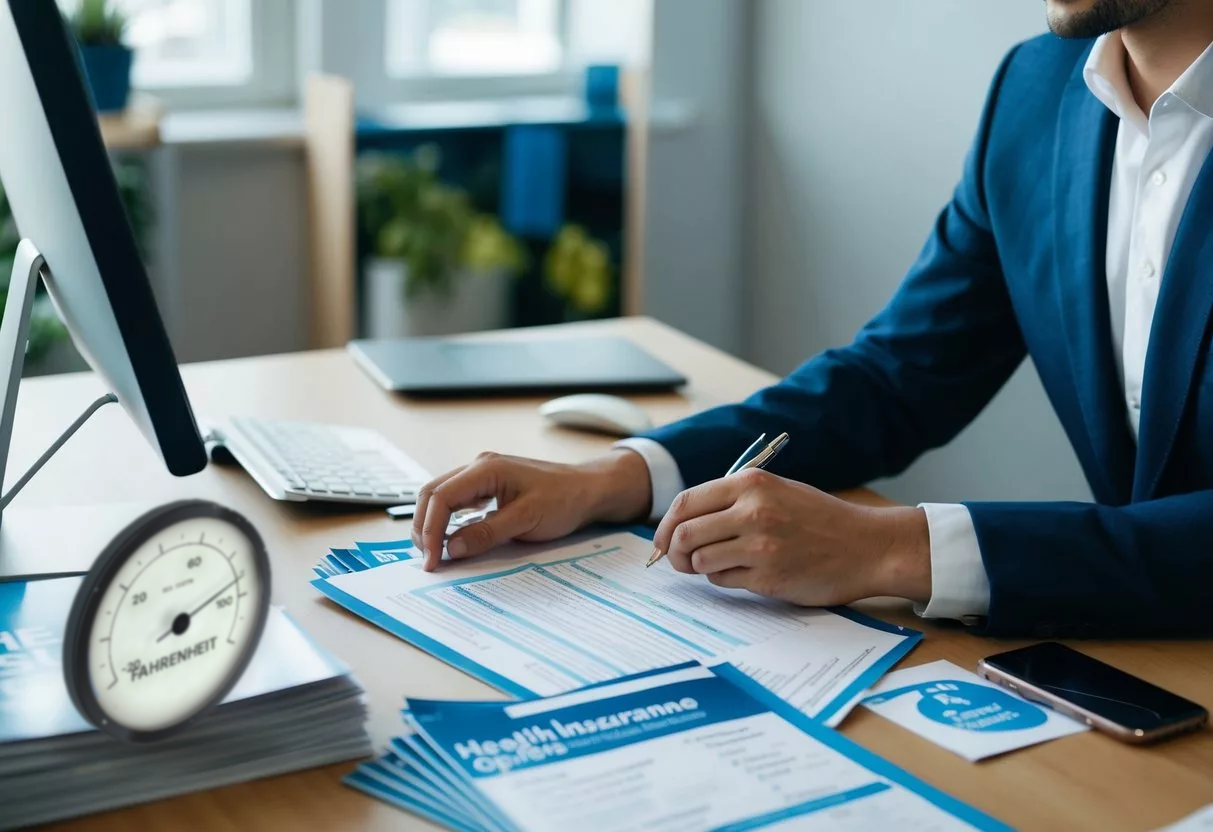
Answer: 90°F
